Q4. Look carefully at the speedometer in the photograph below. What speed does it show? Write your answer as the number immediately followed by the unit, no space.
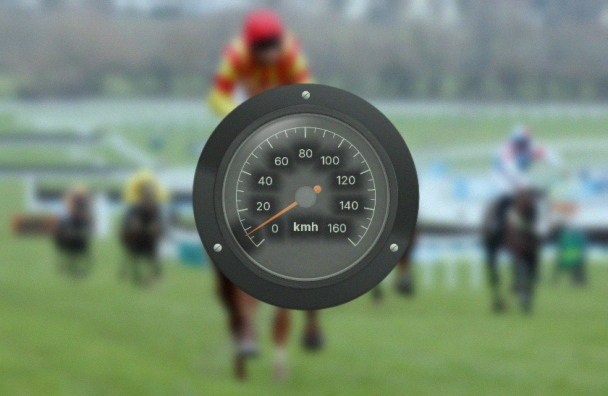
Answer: 7.5km/h
